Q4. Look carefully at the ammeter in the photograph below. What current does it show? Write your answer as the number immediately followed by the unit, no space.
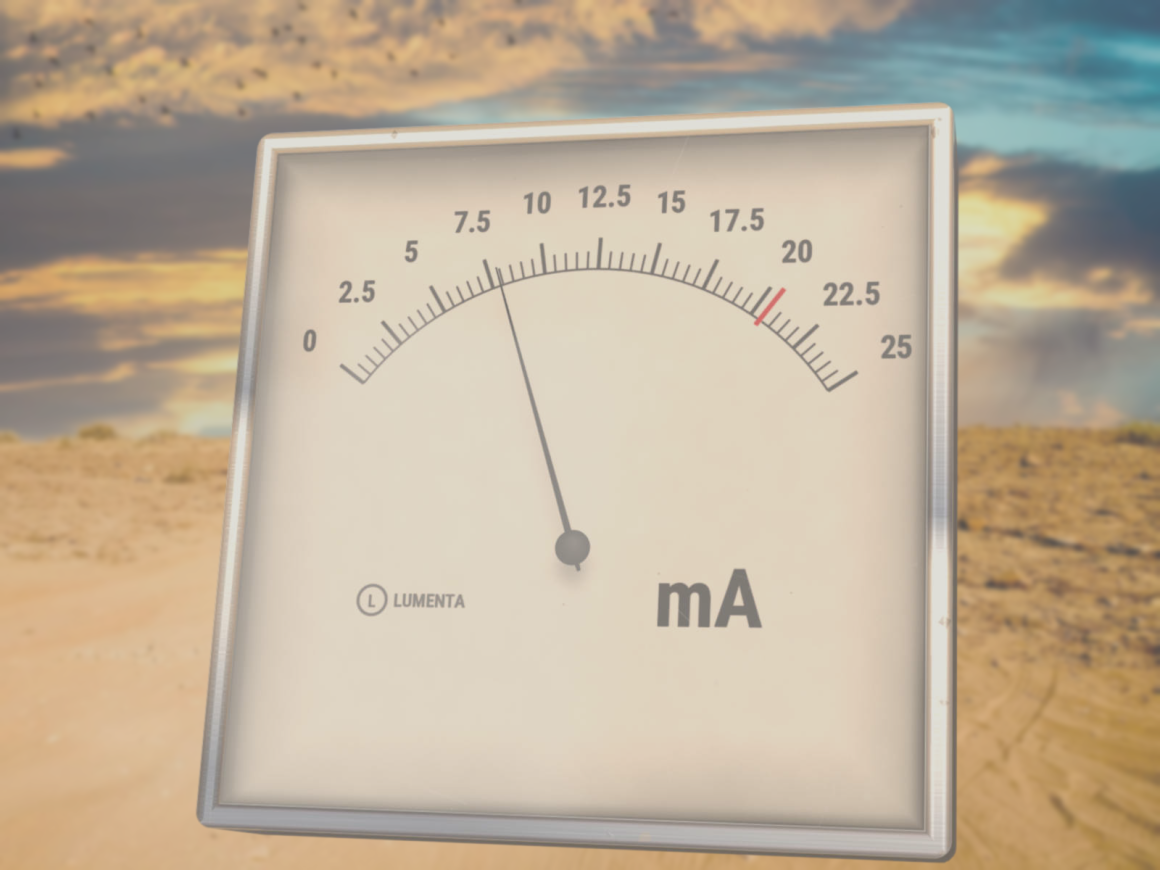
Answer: 8mA
